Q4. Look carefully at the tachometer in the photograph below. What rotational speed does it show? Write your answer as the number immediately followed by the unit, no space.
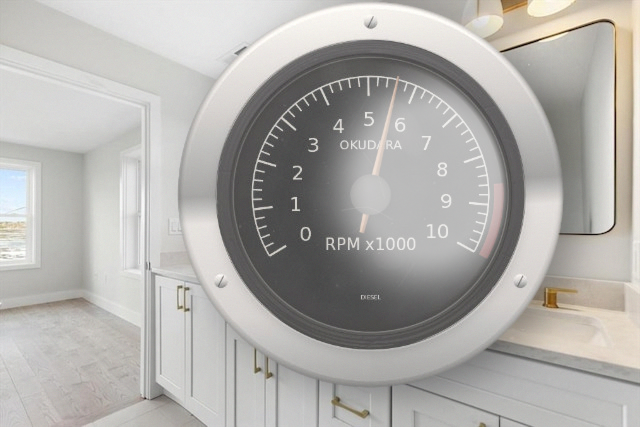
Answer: 5600rpm
